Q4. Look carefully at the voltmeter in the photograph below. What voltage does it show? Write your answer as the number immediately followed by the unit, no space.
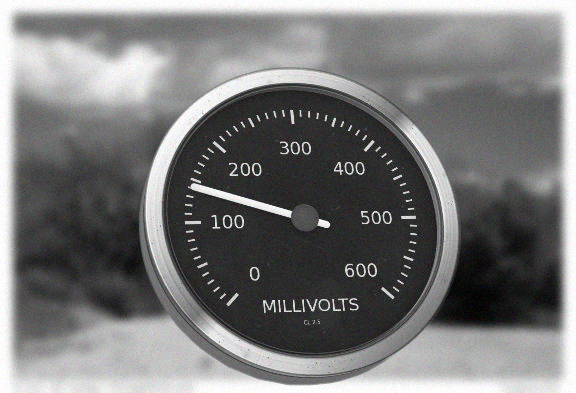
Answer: 140mV
